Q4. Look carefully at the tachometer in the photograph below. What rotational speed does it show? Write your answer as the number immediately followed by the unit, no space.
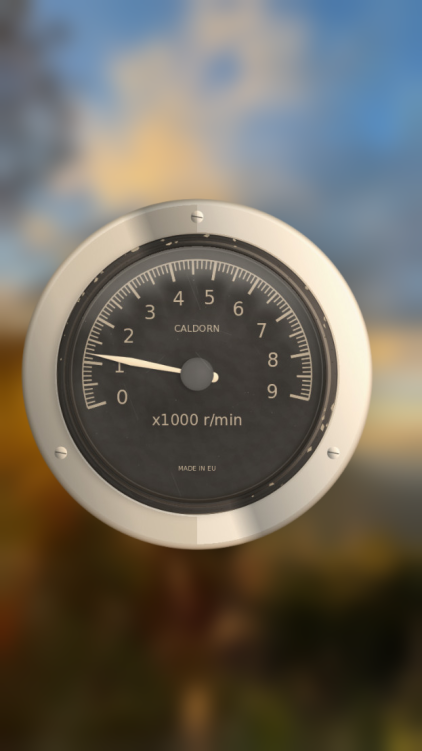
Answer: 1200rpm
